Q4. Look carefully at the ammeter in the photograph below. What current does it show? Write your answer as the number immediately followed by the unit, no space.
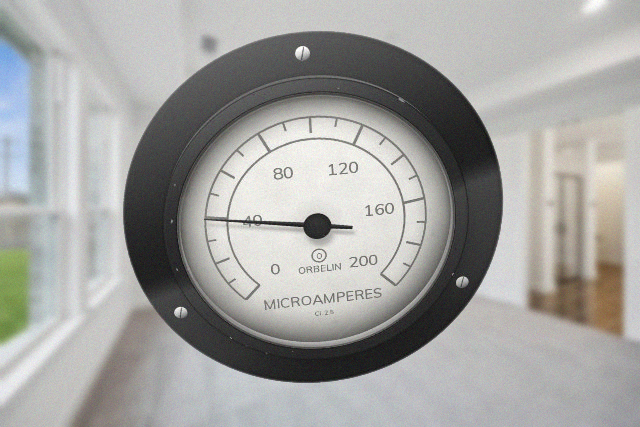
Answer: 40µA
